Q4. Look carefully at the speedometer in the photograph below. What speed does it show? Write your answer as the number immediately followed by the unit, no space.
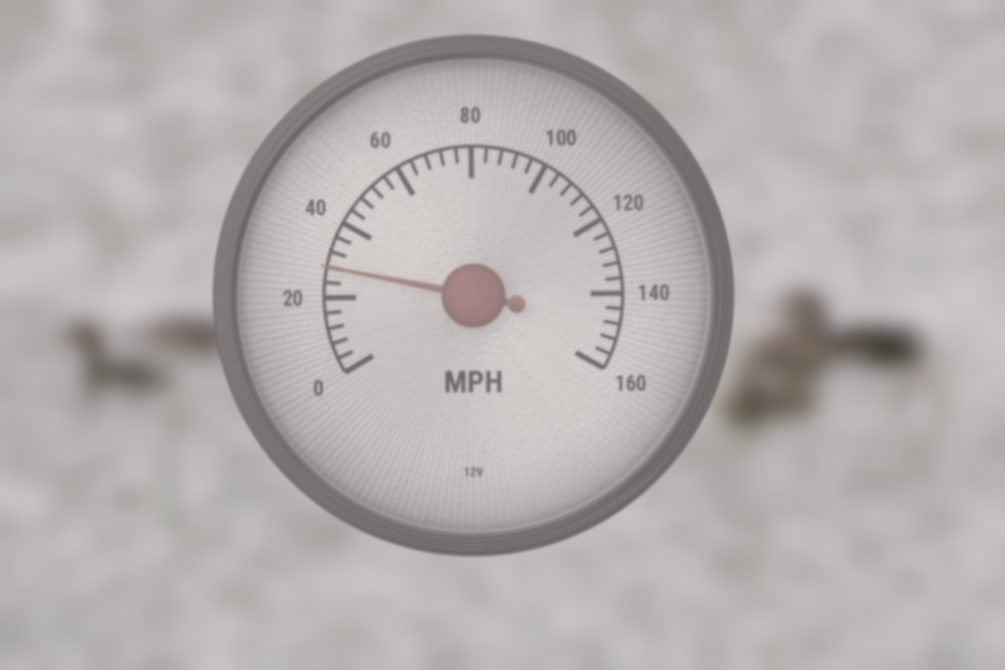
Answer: 28mph
